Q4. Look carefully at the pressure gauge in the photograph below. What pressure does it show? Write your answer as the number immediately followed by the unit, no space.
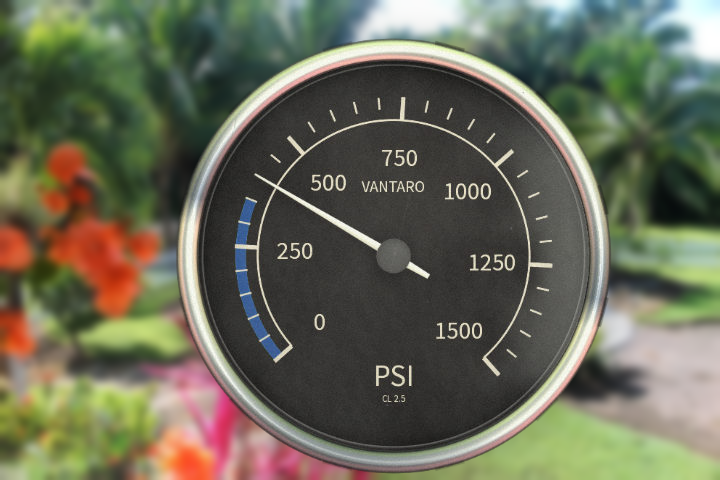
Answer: 400psi
